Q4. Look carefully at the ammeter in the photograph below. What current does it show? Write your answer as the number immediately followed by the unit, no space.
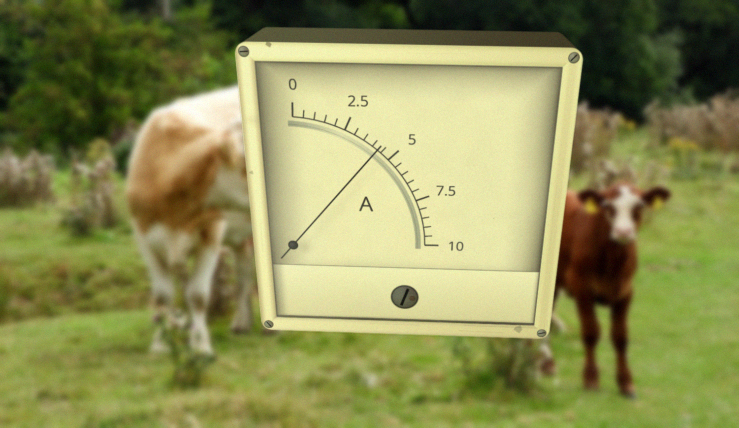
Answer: 4.25A
